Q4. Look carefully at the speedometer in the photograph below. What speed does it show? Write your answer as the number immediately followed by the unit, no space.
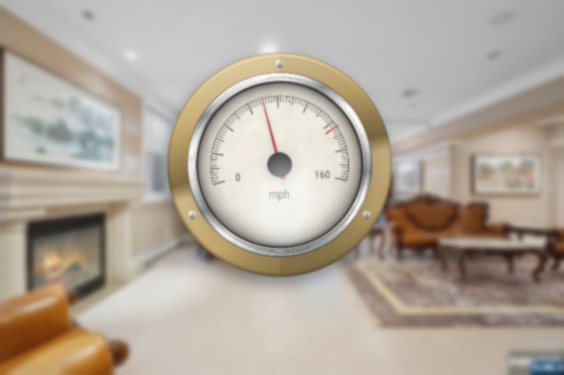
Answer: 70mph
